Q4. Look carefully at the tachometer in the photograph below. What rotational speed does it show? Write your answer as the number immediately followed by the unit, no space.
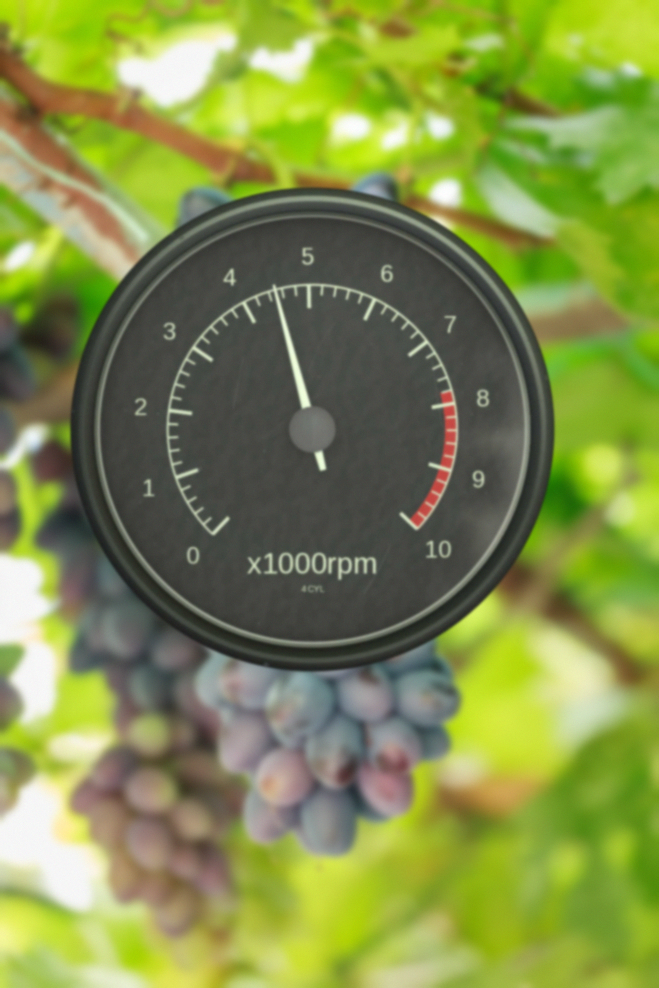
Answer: 4500rpm
